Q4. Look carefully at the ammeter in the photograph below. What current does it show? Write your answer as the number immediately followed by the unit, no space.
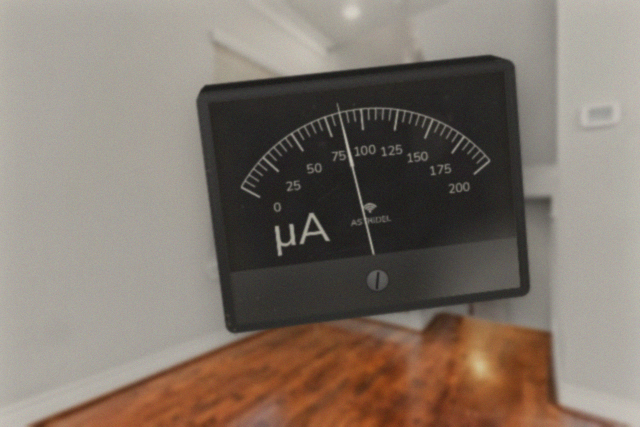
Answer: 85µA
